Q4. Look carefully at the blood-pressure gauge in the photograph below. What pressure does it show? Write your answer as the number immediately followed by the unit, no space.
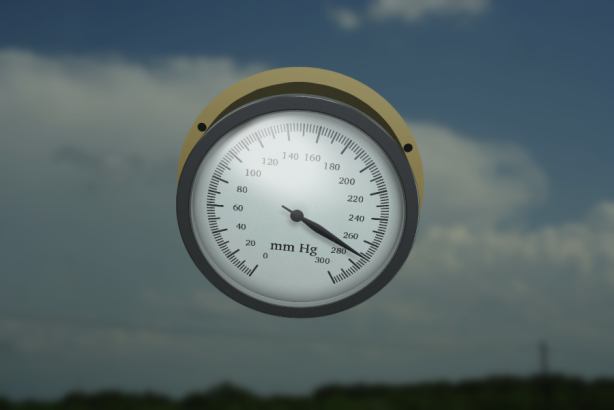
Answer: 270mmHg
